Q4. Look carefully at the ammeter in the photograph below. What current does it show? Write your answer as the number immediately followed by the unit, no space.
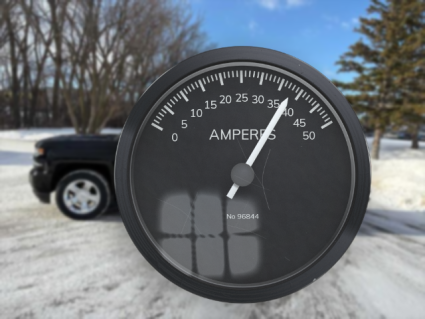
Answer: 38A
